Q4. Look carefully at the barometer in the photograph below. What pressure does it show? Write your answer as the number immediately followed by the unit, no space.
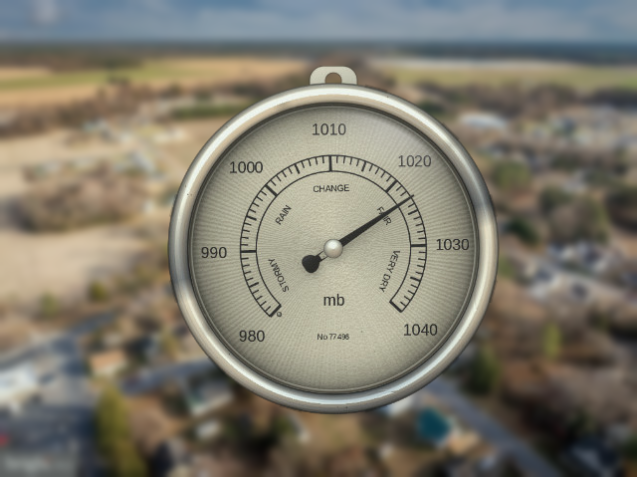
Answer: 1023mbar
